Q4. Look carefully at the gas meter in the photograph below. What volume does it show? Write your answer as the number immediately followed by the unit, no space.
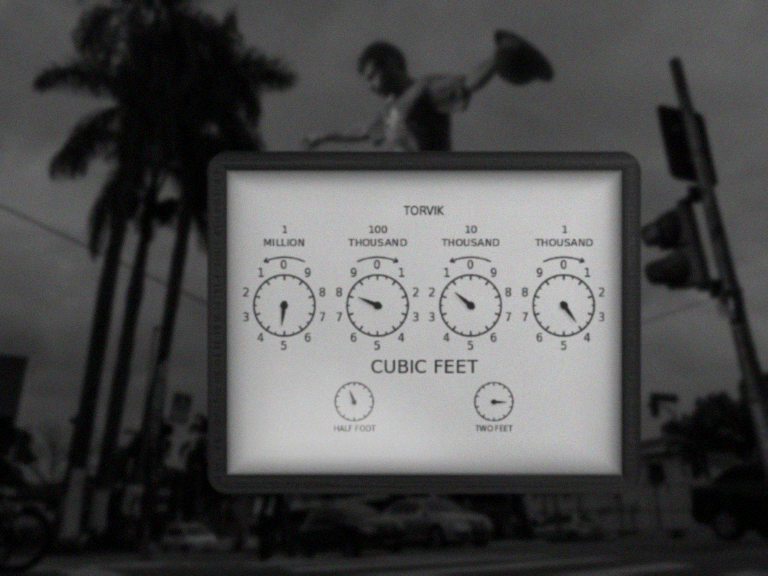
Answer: 481400ft³
